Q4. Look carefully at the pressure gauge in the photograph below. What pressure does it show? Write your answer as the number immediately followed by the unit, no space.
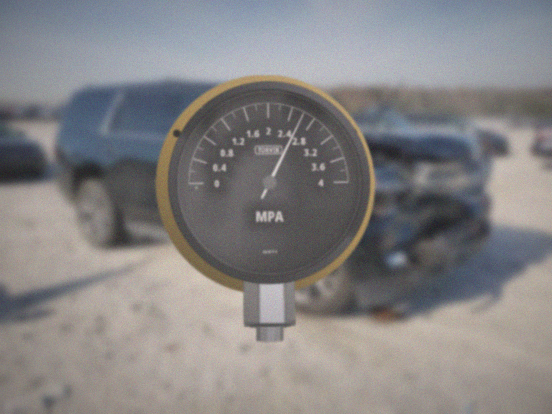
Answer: 2.6MPa
